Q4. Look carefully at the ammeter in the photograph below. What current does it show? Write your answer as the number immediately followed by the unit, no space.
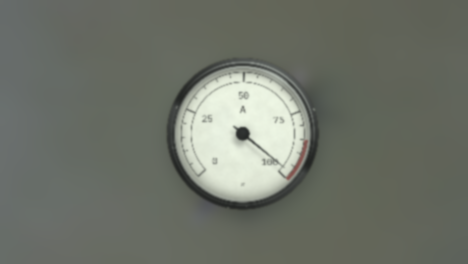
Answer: 97.5A
